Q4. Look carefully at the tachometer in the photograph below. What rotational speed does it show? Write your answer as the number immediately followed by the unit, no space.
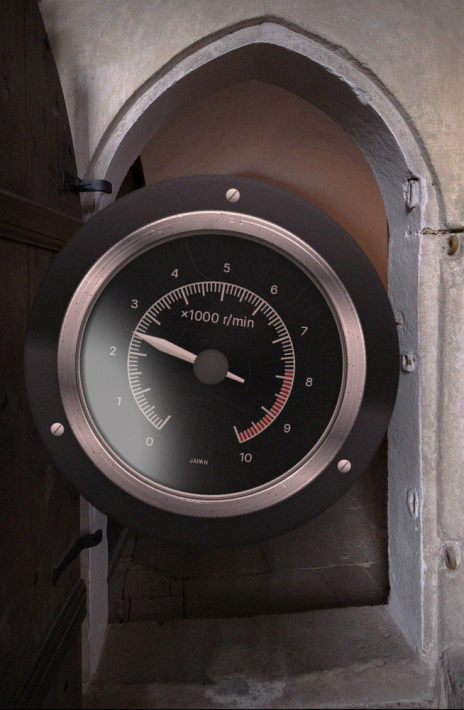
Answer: 2500rpm
